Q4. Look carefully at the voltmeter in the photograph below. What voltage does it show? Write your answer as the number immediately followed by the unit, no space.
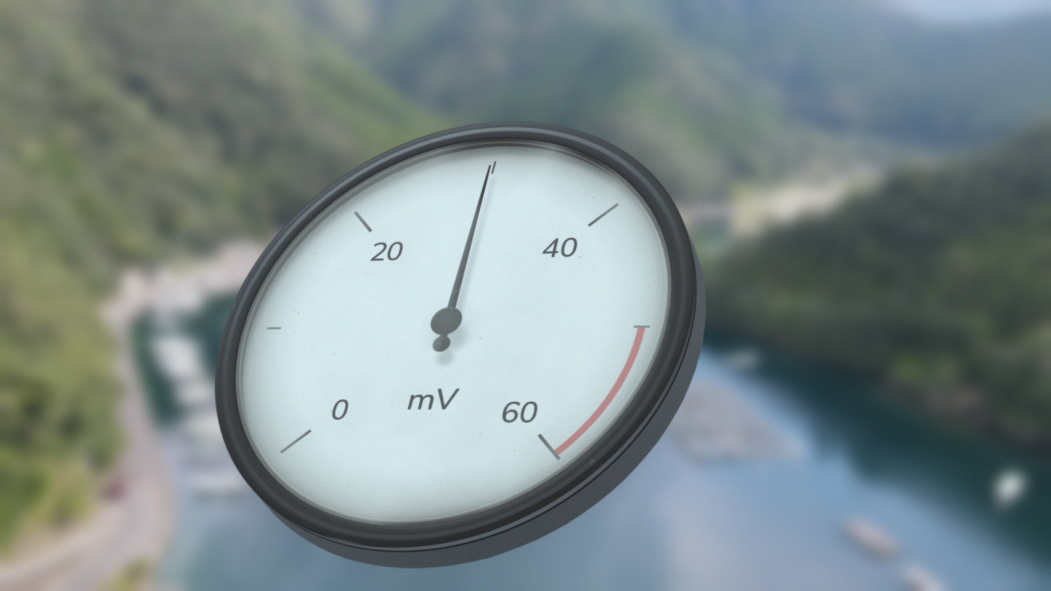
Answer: 30mV
